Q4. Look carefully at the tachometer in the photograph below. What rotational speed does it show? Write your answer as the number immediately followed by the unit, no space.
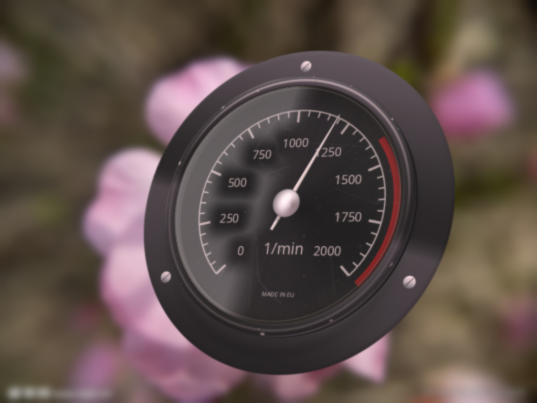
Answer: 1200rpm
